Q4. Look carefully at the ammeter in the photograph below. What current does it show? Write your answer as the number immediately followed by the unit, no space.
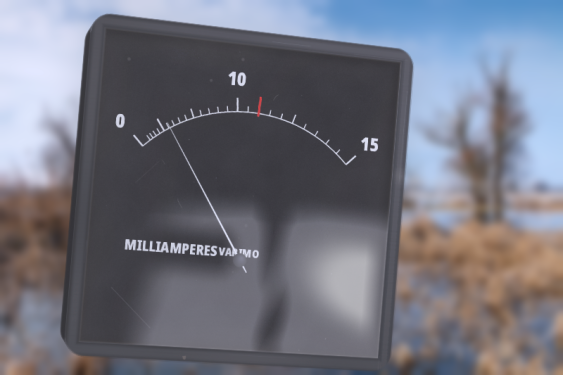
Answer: 5.5mA
